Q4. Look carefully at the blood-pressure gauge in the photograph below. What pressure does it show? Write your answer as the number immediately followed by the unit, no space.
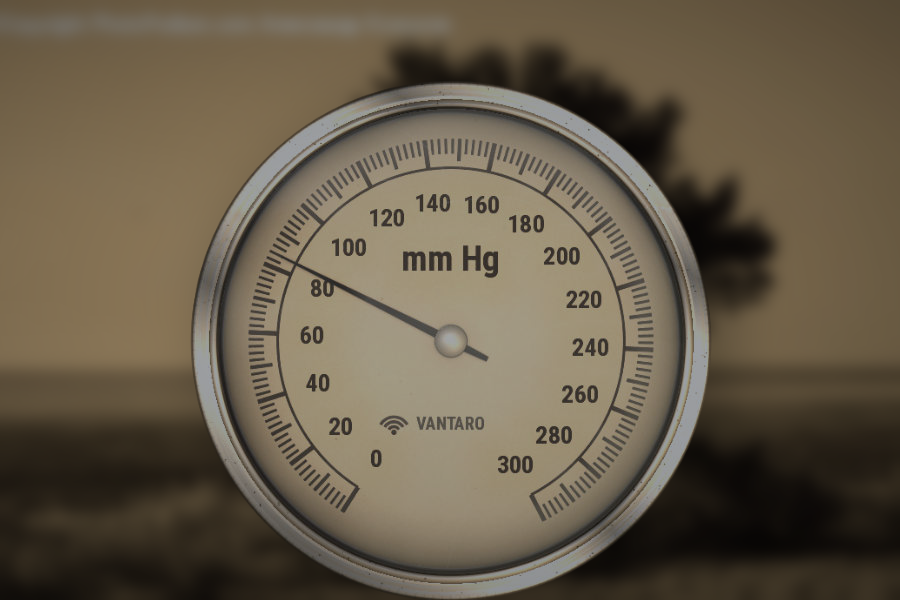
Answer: 84mmHg
